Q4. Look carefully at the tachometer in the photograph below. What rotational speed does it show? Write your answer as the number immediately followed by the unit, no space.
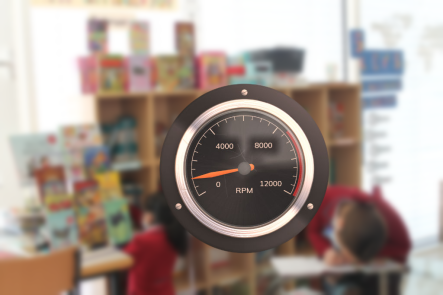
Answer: 1000rpm
